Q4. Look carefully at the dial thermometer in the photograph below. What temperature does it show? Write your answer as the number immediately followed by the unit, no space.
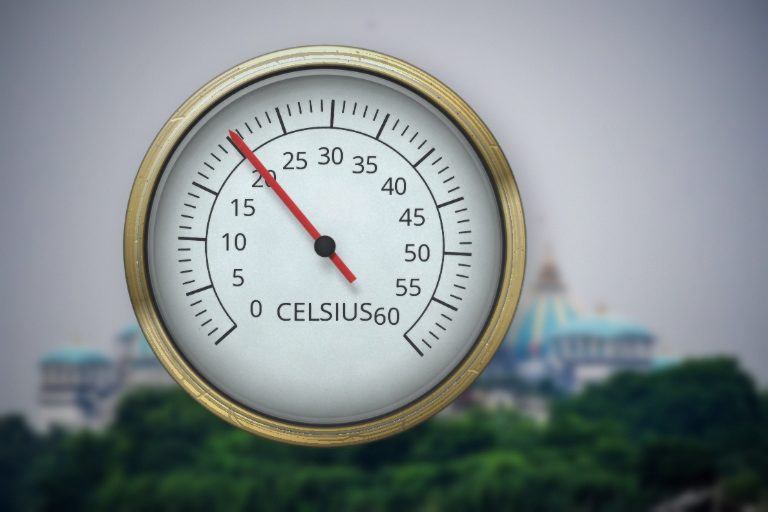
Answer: 20.5°C
